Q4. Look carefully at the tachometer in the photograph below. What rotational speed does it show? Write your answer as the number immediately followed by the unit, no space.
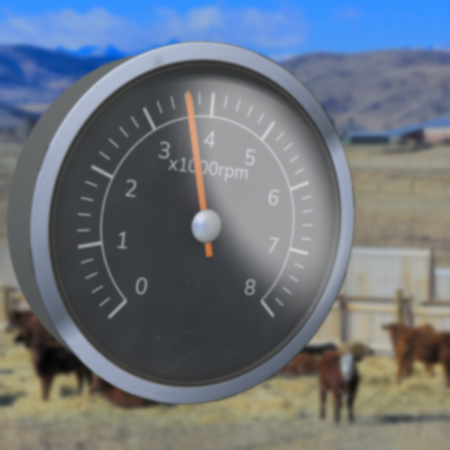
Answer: 3600rpm
